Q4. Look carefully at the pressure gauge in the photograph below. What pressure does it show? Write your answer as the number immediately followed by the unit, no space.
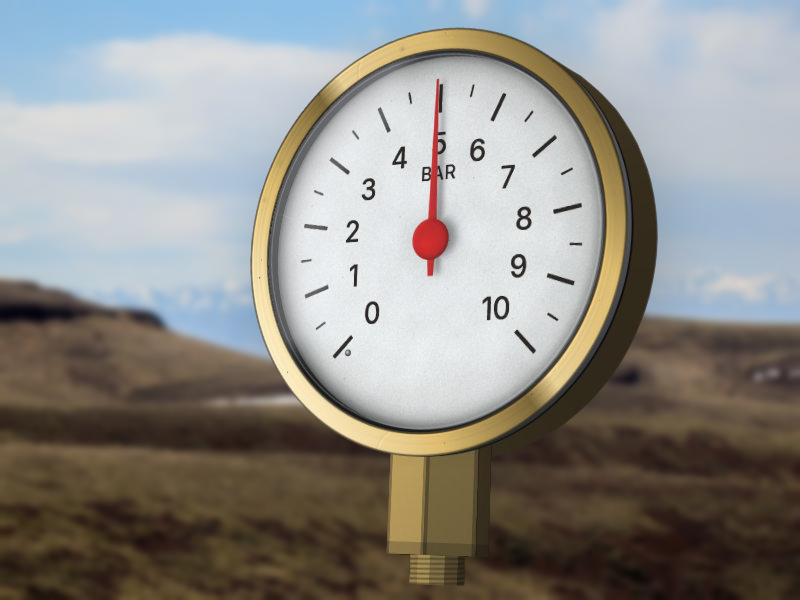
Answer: 5bar
